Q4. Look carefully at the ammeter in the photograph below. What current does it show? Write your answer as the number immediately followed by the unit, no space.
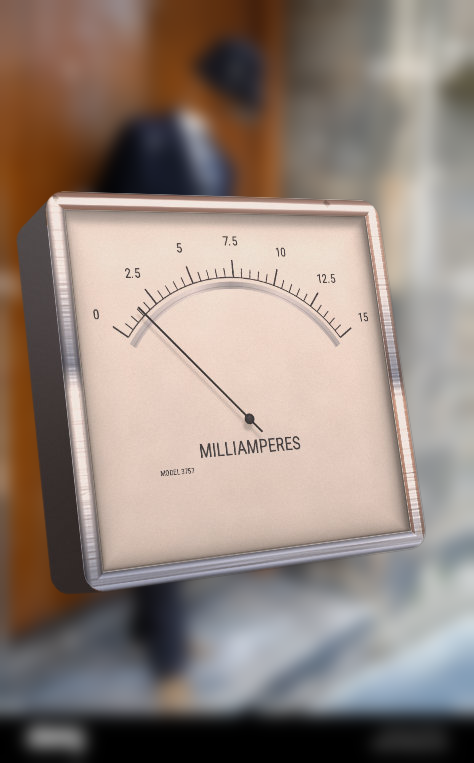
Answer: 1.5mA
